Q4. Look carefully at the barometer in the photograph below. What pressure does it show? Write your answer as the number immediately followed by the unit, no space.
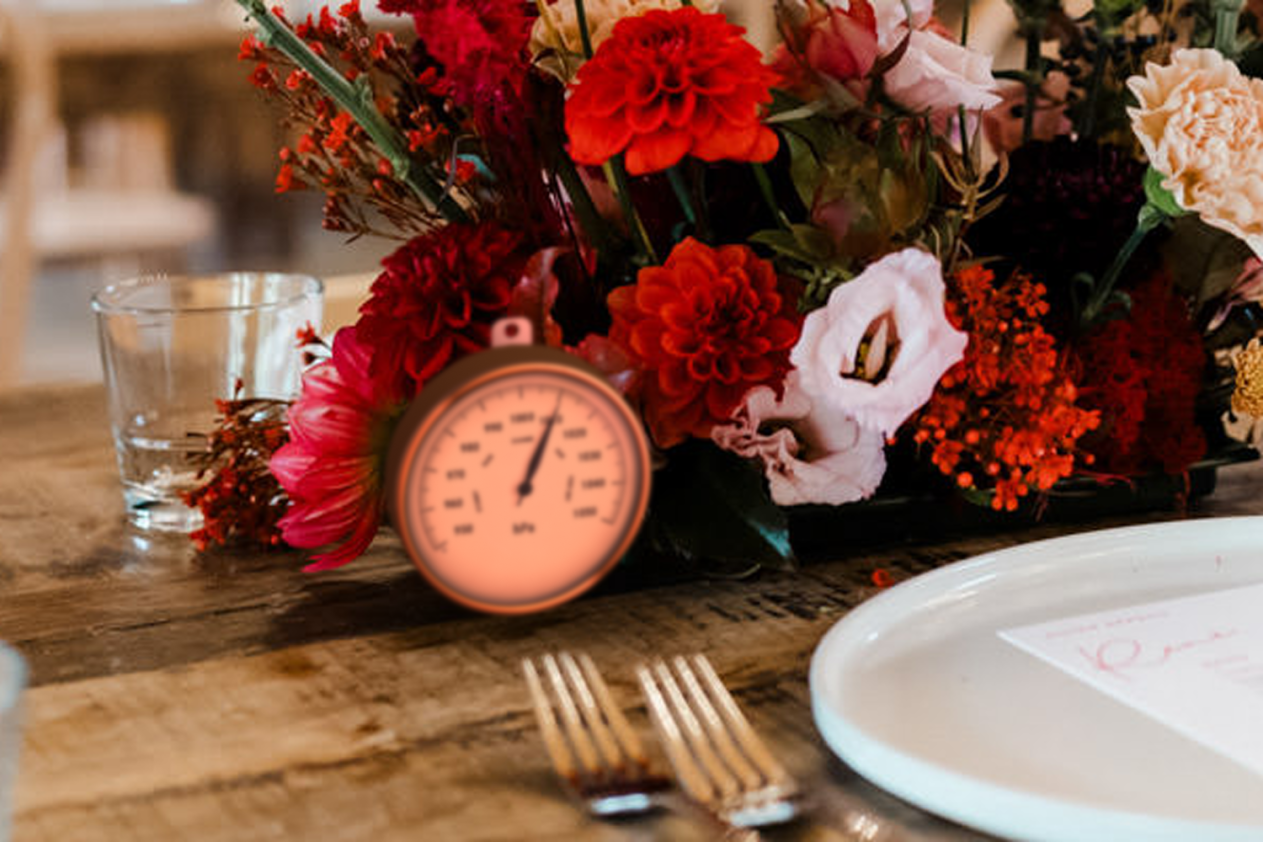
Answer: 1010hPa
